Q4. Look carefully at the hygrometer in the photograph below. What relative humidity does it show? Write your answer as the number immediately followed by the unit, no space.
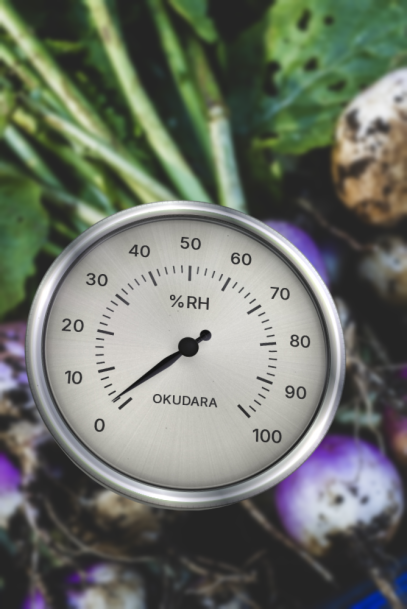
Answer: 2%
